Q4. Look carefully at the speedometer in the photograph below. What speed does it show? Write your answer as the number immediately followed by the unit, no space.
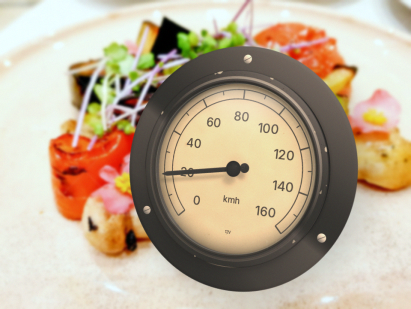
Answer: 20km/h
